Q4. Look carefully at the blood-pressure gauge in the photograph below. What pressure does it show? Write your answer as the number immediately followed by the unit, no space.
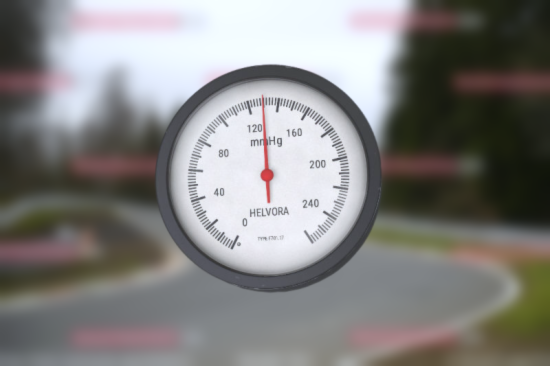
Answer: 130mmHg
